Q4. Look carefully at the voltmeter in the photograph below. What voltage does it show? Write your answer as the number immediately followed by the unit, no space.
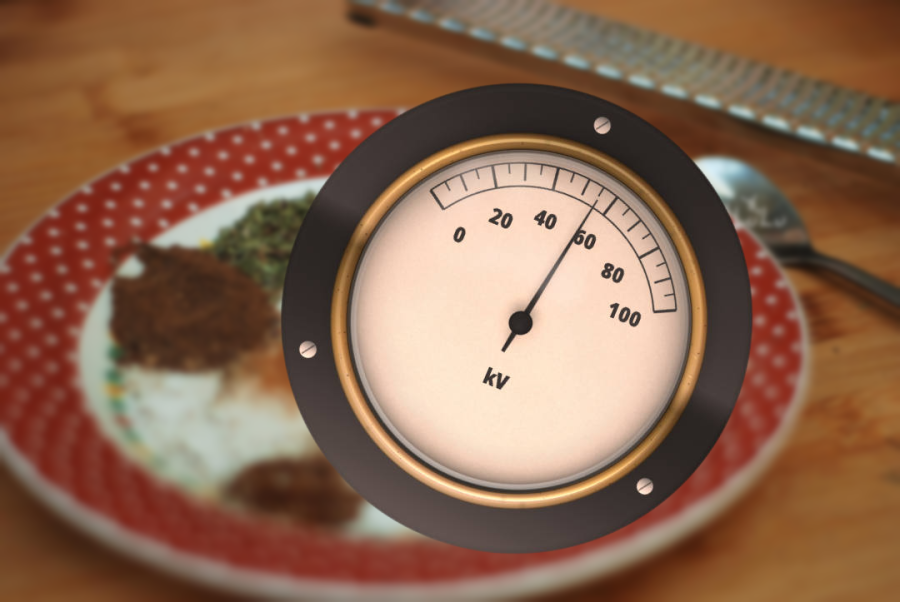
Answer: 55kV
